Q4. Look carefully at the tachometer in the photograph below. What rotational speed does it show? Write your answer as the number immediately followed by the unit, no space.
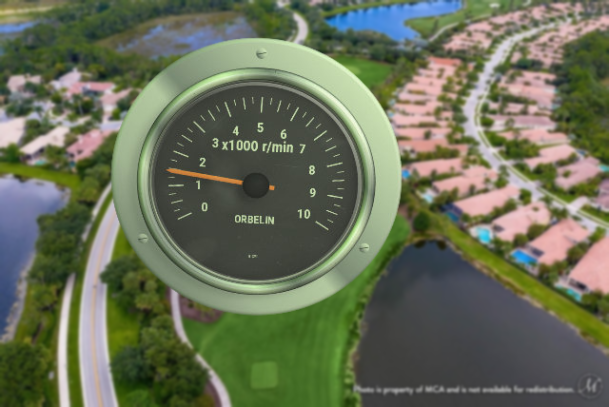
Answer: 1500rpm
